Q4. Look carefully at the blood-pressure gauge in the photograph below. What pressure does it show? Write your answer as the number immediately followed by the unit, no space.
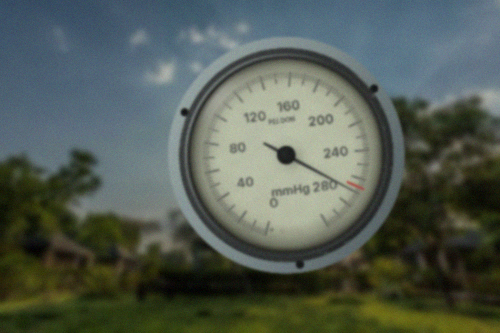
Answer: 270mmHg
